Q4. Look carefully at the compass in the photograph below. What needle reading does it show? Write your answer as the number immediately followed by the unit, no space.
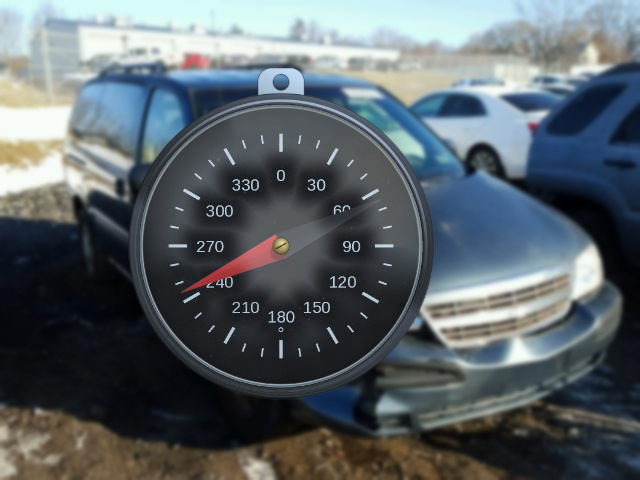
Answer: 245°
